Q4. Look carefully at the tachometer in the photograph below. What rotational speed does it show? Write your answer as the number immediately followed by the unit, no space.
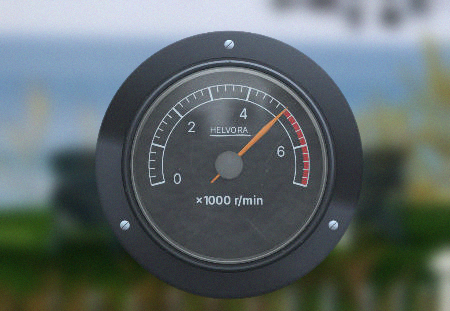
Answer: 5000rpm
